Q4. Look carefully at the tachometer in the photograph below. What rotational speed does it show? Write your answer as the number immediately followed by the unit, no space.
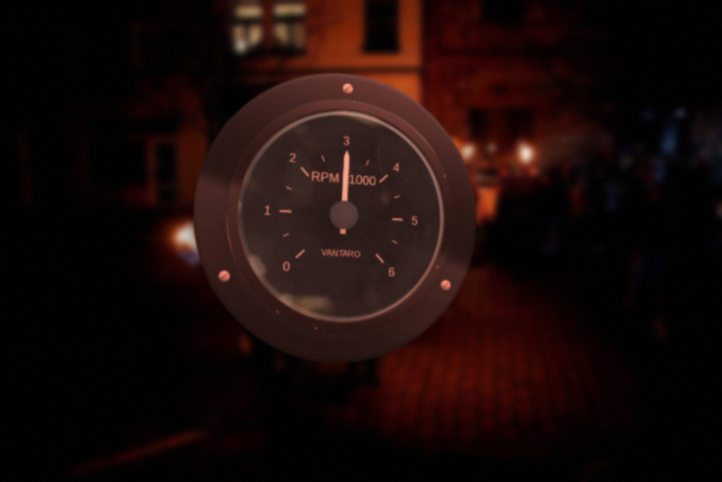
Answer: 3000rpm
